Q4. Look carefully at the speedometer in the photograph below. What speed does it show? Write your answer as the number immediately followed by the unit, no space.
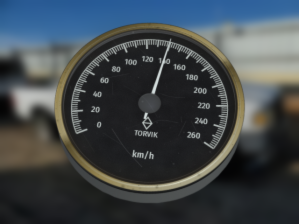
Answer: 140km/h
